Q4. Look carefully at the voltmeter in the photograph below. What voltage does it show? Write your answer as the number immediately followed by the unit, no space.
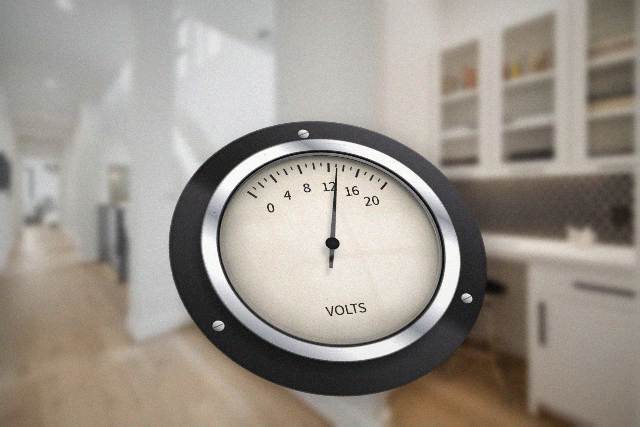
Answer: 13V
